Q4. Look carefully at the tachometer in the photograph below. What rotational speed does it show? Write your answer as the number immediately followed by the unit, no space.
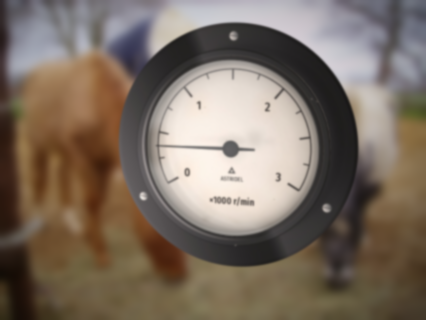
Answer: 375rpm
